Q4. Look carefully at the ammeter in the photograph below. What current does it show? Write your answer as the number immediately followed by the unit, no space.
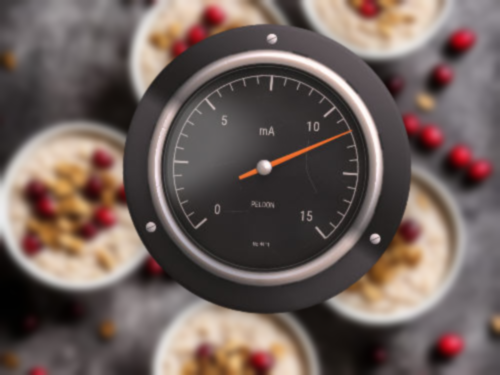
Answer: 11mA
